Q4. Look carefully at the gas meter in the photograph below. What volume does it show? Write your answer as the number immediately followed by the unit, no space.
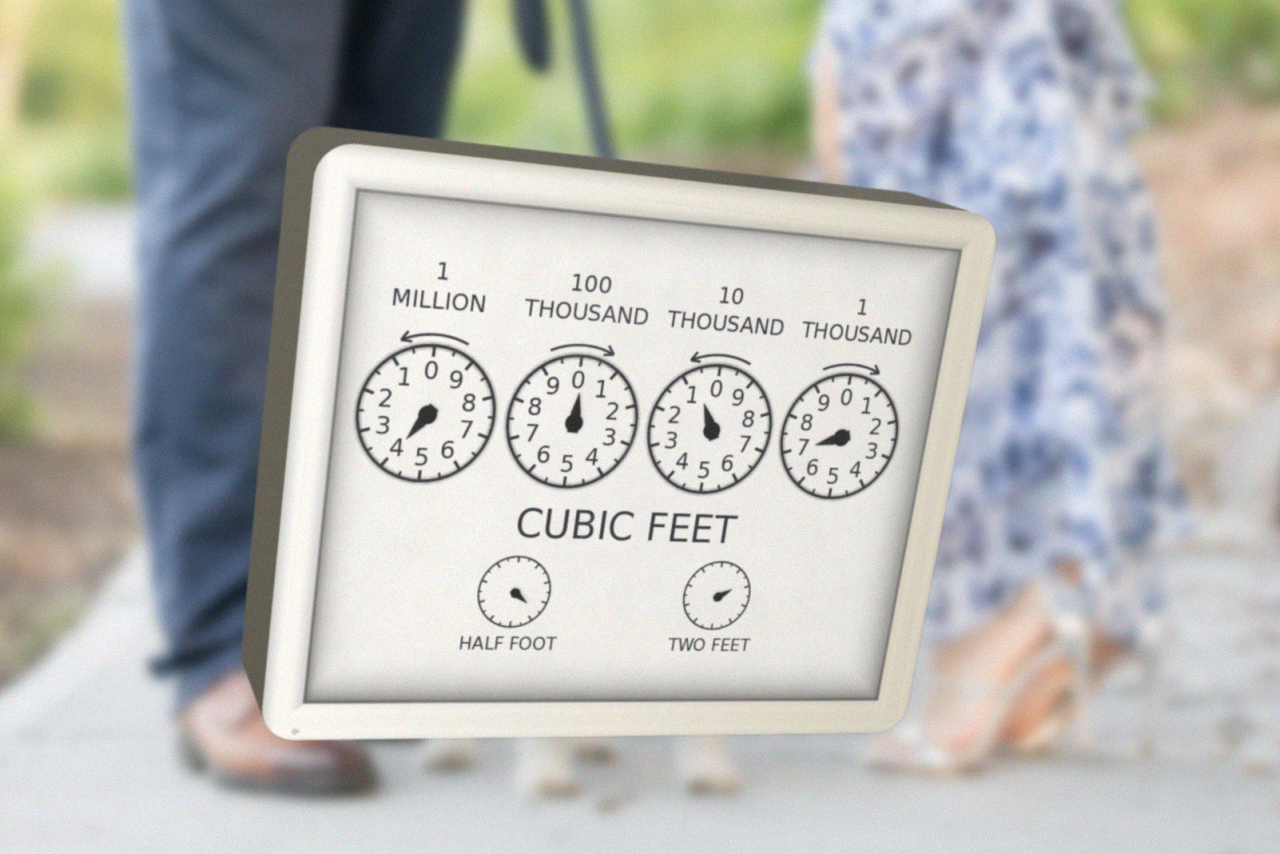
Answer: 400700ft³
